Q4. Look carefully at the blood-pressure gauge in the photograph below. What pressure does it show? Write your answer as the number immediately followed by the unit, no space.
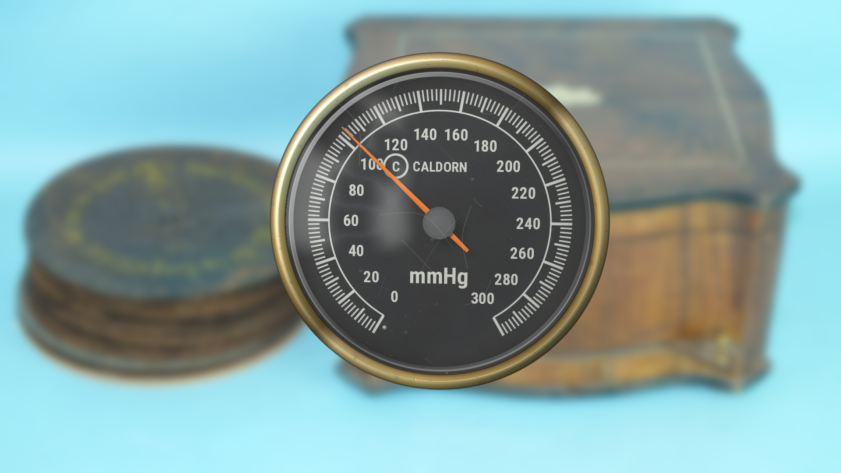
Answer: 104mmHg
